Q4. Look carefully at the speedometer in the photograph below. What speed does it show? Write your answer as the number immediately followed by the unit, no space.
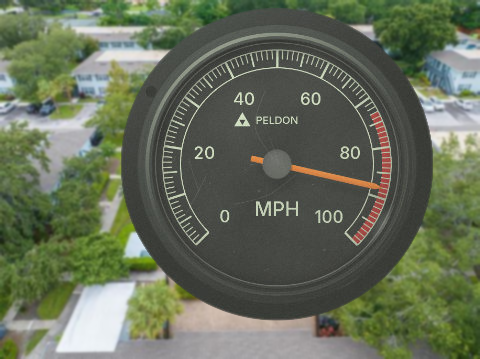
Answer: 88mph
